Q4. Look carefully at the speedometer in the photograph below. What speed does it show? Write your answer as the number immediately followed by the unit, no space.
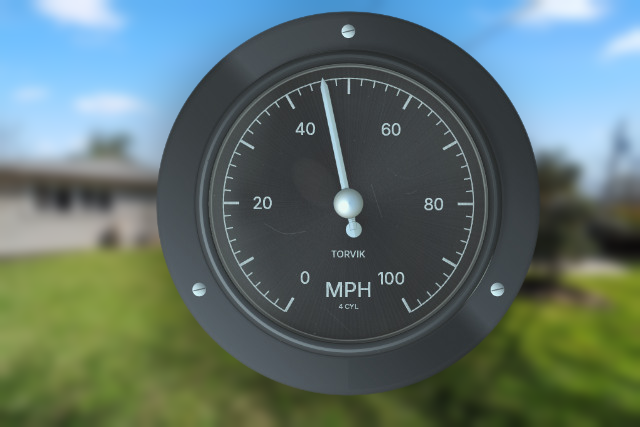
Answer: 46mph
